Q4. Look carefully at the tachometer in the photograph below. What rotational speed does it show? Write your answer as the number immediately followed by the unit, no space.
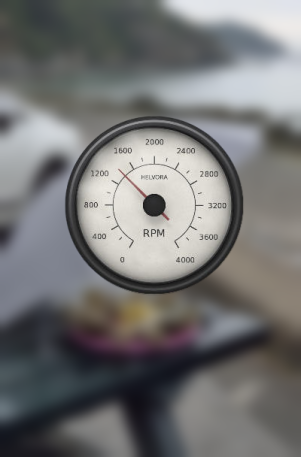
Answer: 1400rpm
